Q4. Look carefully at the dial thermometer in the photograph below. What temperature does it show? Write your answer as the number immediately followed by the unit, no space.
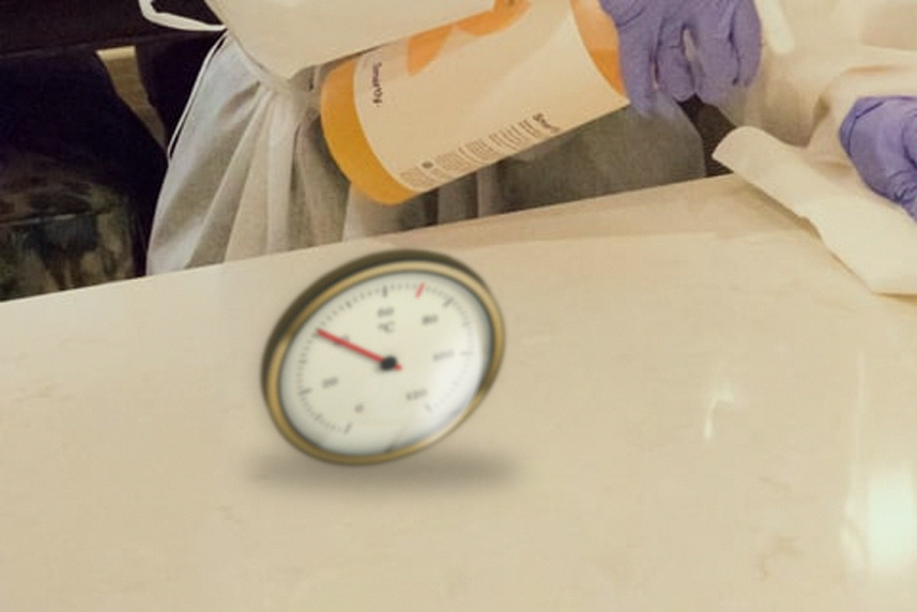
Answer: 40°C
